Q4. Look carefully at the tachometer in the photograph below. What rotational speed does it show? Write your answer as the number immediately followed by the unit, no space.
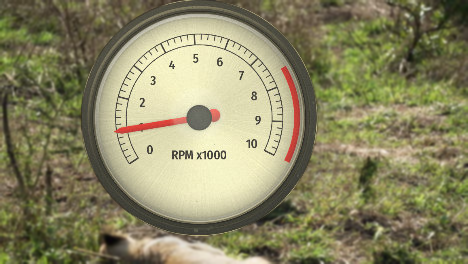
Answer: 1000rpm
